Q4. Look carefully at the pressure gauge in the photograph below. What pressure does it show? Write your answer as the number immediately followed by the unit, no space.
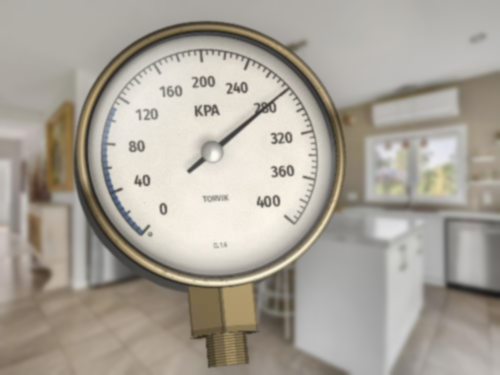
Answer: 280kPa
